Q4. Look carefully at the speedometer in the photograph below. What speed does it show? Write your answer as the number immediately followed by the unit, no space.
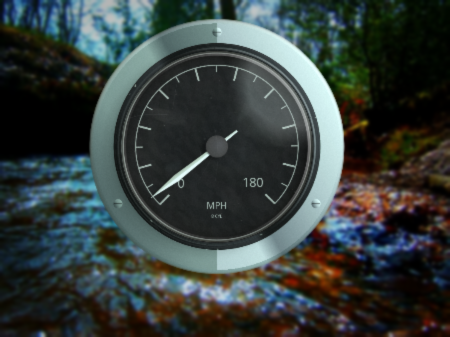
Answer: 5mph
